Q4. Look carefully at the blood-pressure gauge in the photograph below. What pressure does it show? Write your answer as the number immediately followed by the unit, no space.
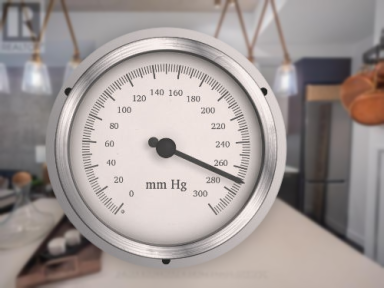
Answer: 270mmHg
